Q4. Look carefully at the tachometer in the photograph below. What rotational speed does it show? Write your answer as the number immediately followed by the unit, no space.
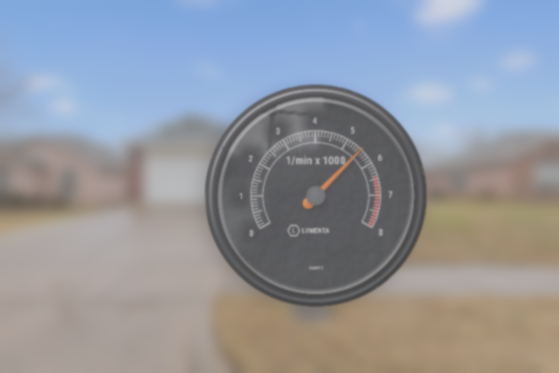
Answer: 5500rpm
